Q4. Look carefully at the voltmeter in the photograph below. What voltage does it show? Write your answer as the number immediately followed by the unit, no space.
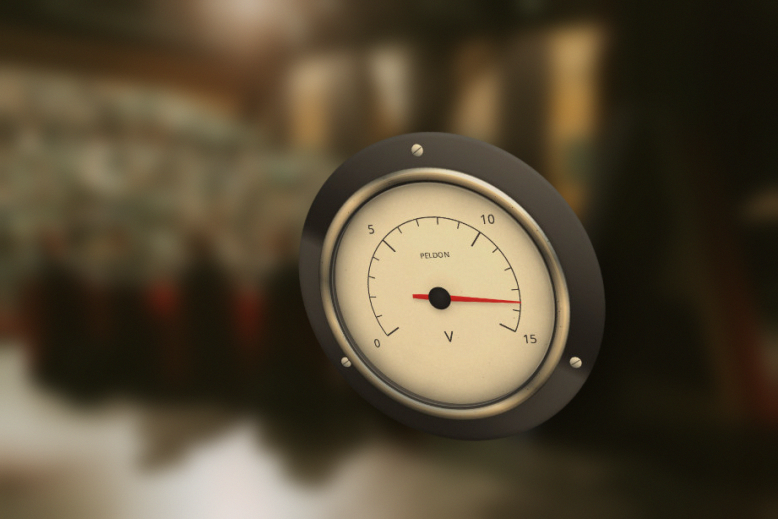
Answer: 13.5V
